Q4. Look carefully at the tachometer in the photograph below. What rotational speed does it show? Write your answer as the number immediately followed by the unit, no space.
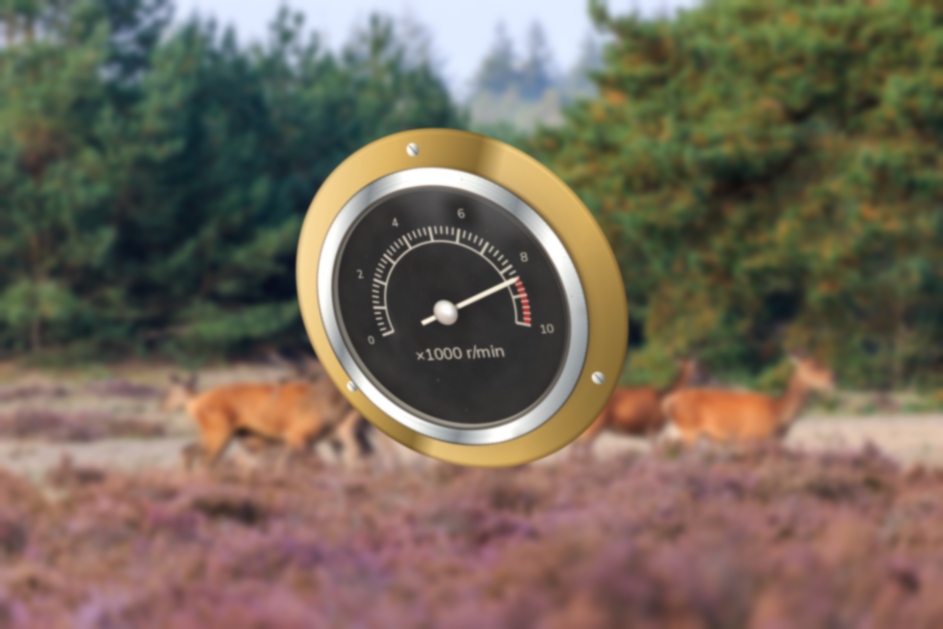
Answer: 8400rpm
